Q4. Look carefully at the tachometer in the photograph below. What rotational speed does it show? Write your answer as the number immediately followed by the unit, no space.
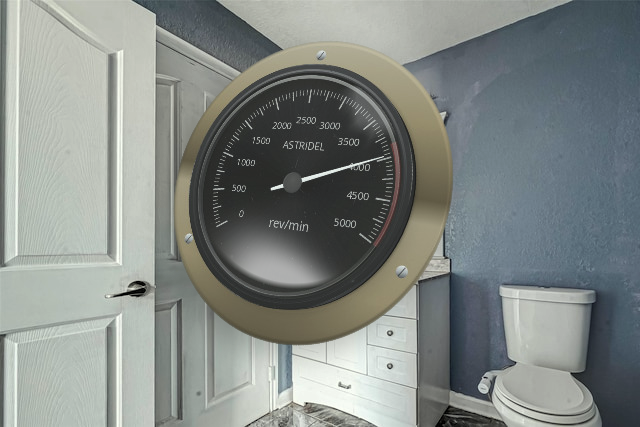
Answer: 4000rpm
